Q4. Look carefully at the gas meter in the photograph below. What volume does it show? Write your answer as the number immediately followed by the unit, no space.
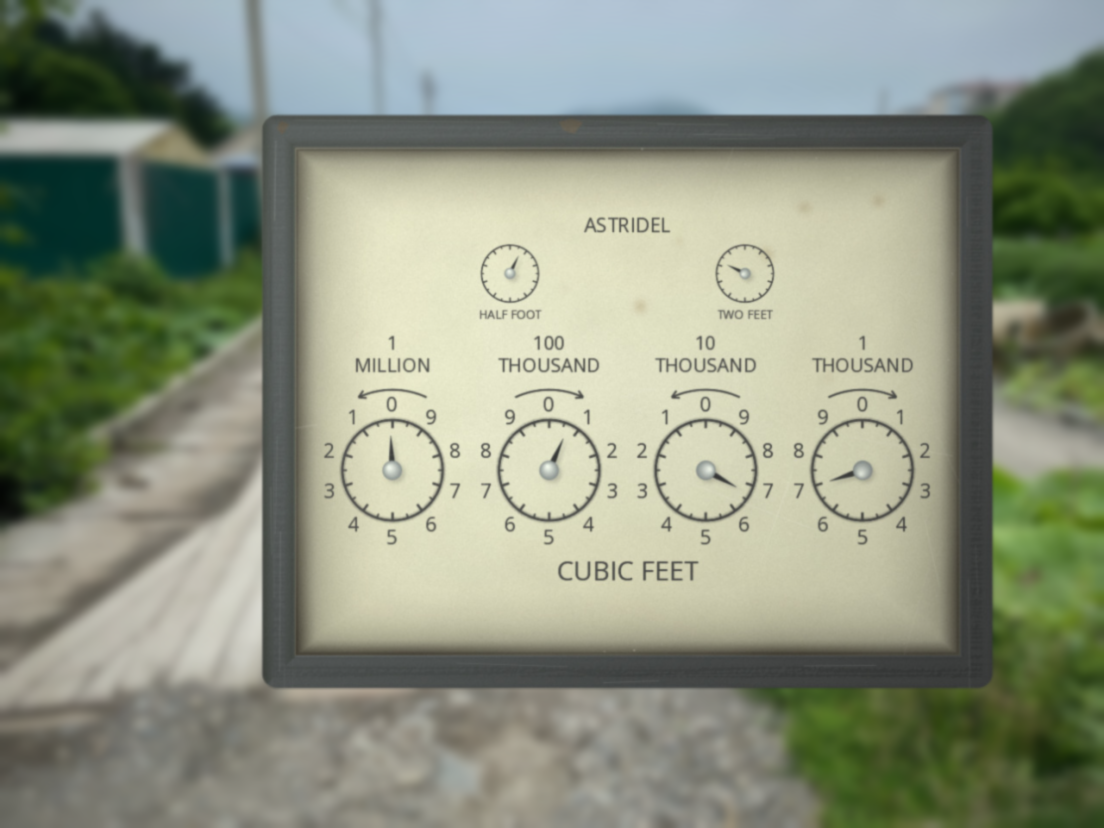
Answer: 6700ft³
